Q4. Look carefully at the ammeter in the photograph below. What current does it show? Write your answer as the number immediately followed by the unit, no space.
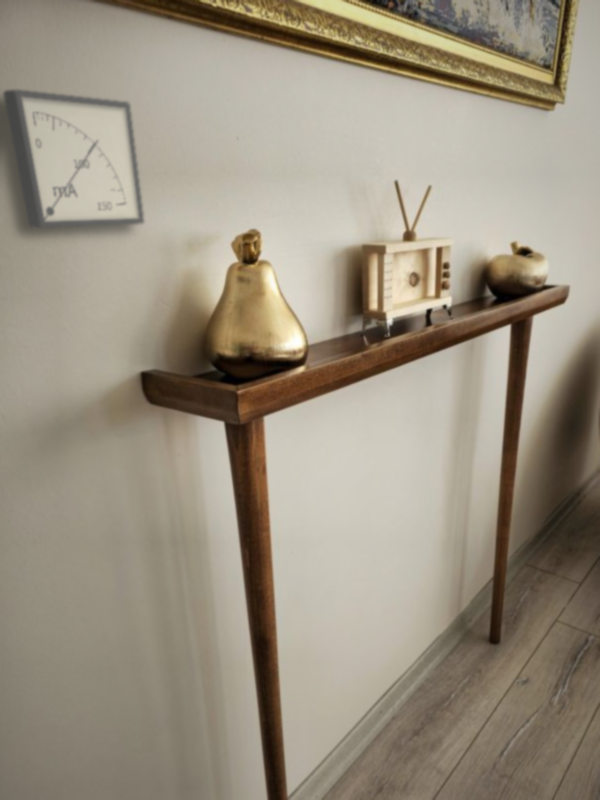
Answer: 100mA
